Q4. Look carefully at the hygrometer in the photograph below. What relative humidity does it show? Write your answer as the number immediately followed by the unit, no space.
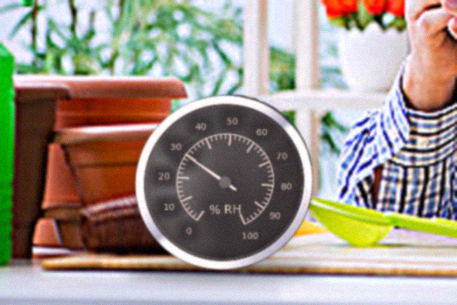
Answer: 30%
